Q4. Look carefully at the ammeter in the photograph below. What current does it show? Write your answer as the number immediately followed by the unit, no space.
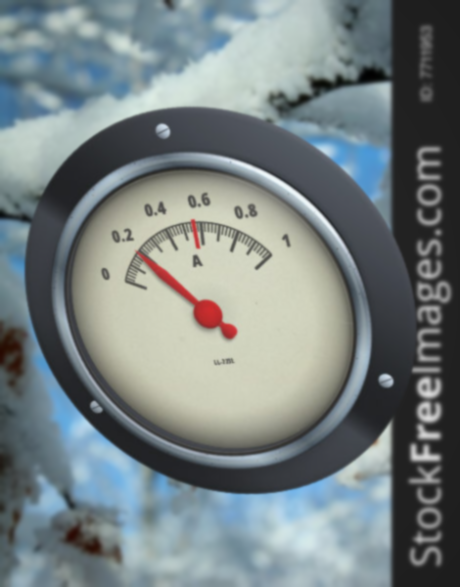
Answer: 0.2A
